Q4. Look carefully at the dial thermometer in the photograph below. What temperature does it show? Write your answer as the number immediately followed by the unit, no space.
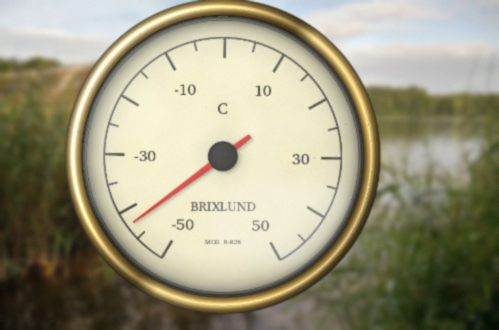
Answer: -42.5°C
